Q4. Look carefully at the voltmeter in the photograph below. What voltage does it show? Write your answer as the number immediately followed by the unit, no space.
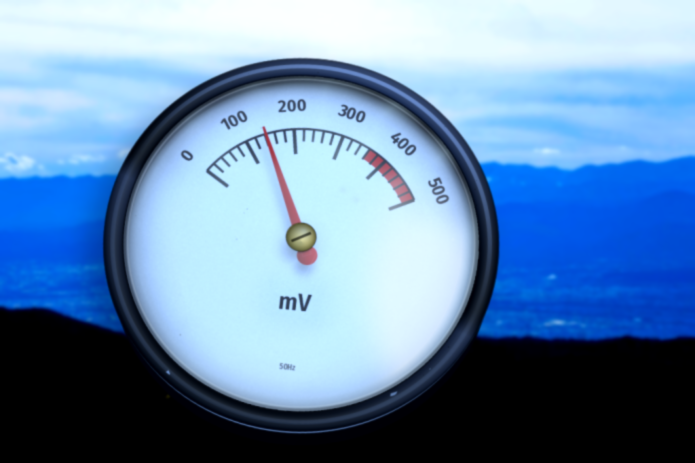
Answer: 140mV
